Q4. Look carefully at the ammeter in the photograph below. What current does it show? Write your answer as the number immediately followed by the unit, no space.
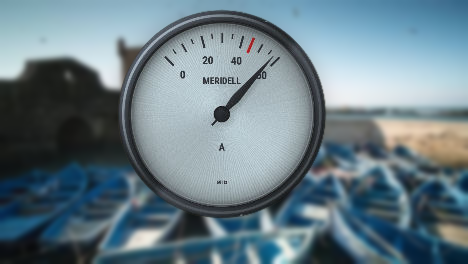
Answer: 57.5A
